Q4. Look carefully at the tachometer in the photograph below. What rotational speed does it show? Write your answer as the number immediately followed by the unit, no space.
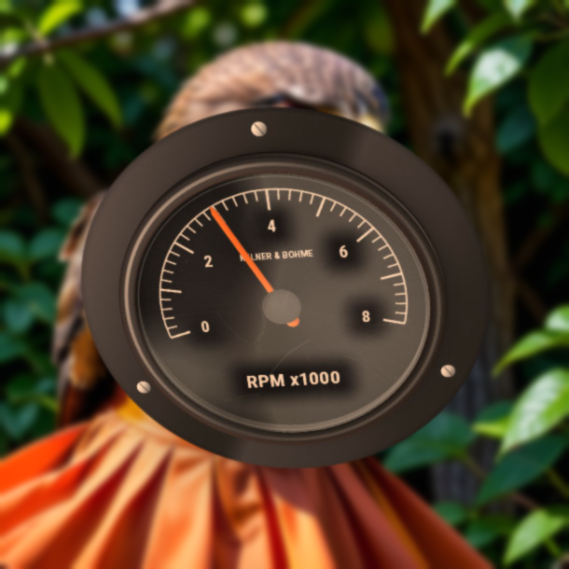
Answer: 3000rpm
